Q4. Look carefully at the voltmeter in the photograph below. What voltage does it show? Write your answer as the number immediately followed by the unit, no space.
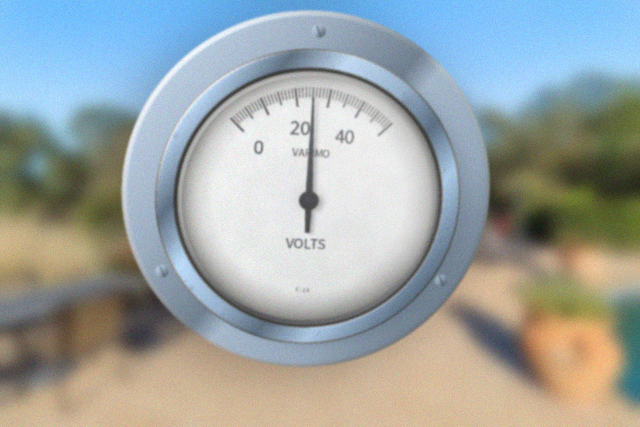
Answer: 25V
